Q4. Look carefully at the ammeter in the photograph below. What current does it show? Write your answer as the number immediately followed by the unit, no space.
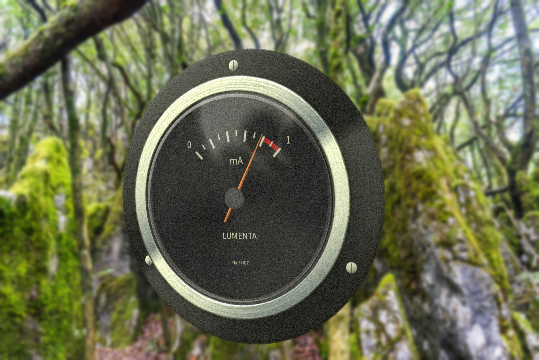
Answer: 0.8mA
